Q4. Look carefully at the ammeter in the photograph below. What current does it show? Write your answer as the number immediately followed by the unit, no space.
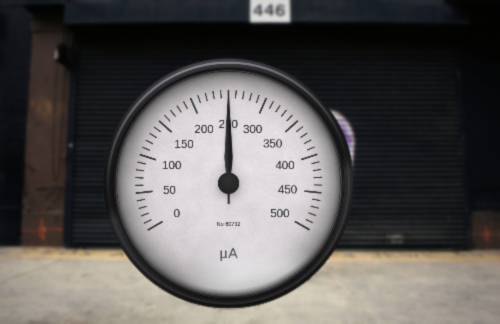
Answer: 250µA
